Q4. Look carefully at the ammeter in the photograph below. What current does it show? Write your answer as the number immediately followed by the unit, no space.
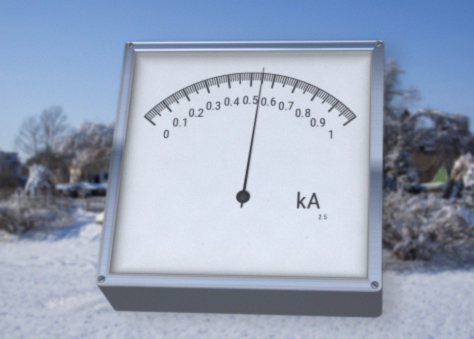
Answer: 0.55kA
